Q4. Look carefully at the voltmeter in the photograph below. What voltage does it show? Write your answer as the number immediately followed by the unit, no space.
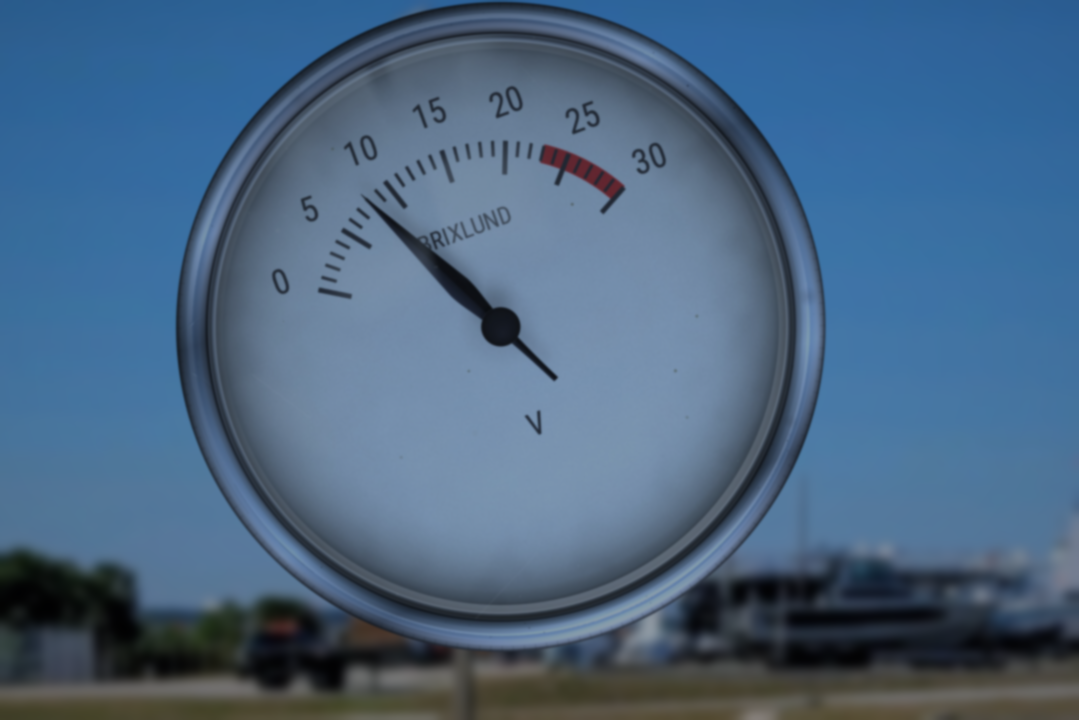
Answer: 8V
